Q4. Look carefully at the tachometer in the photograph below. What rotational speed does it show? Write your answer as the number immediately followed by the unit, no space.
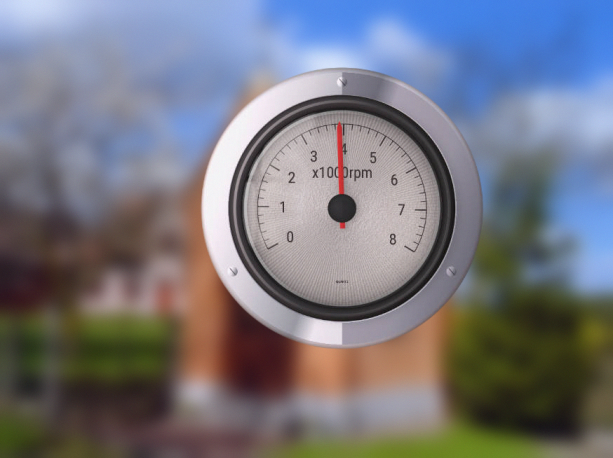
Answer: 3900rpm
